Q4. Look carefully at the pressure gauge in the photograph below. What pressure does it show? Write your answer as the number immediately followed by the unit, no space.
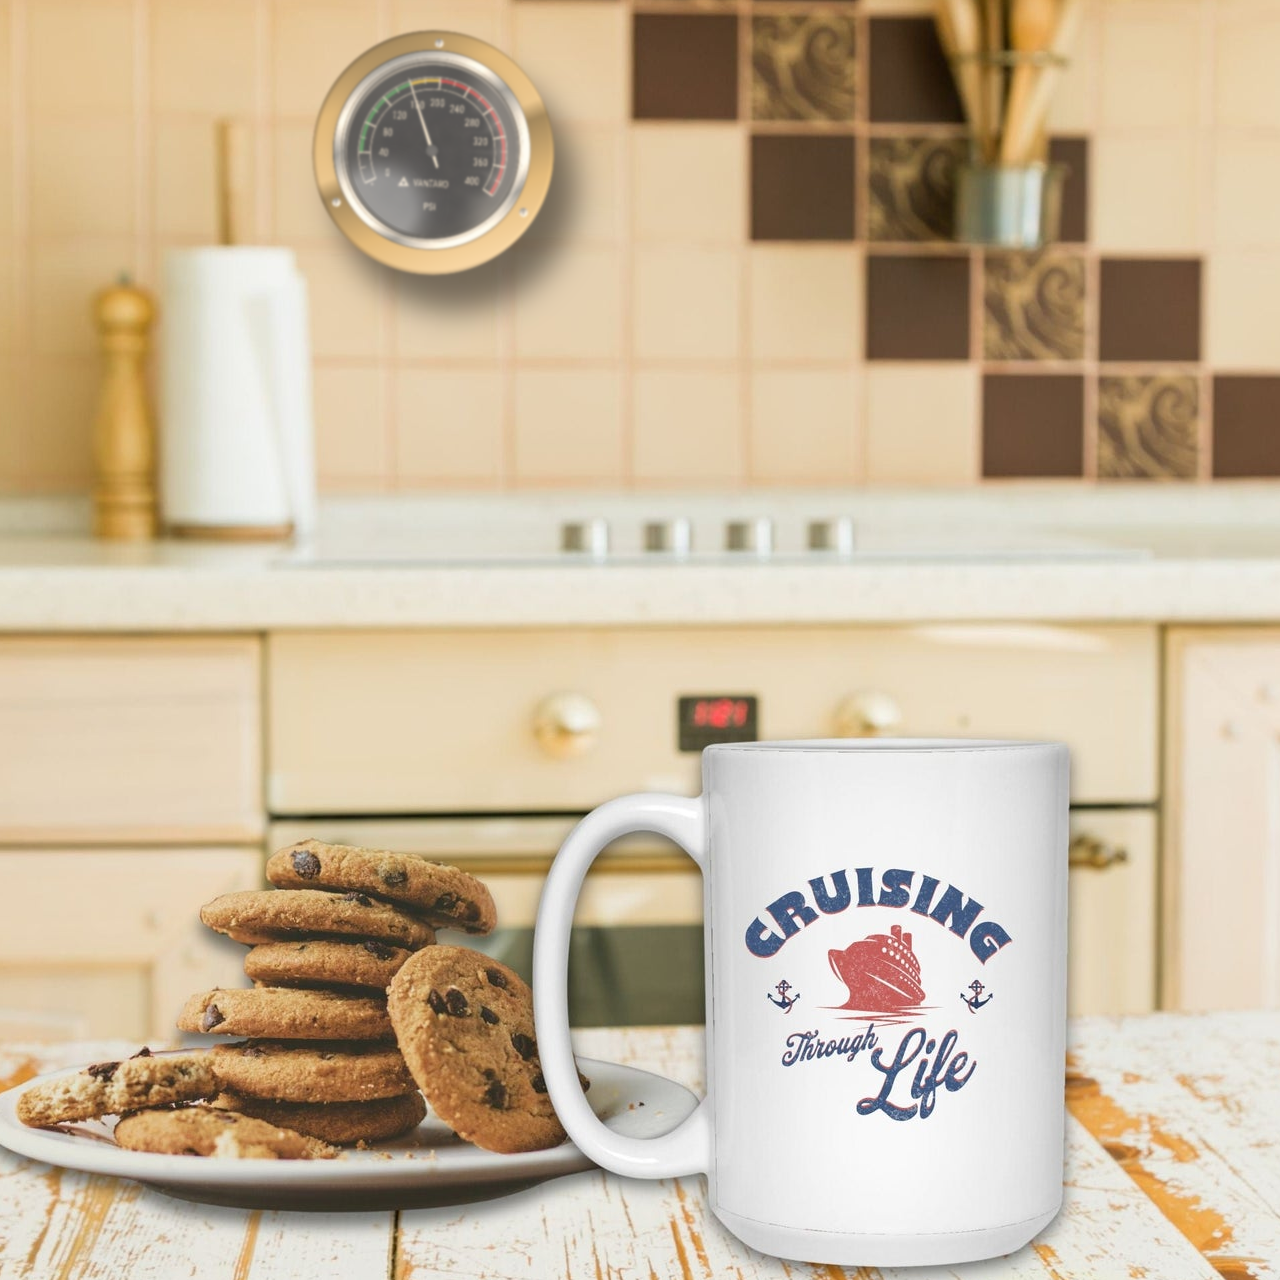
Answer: 160psi
